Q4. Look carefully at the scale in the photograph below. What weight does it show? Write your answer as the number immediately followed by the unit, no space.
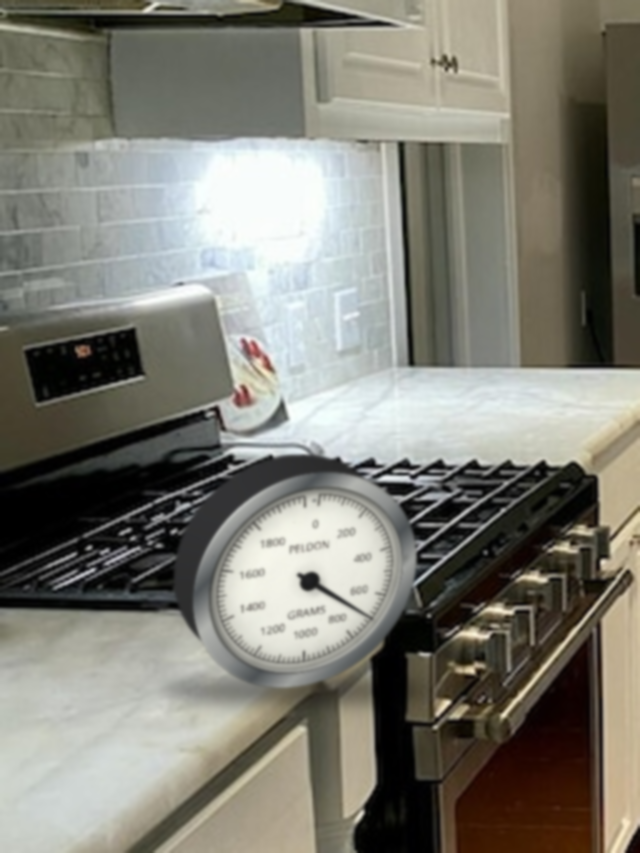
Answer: 700g
